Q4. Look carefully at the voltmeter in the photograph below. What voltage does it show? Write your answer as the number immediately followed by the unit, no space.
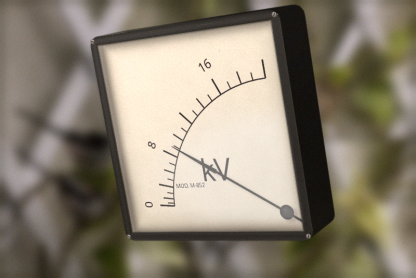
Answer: 9kV
